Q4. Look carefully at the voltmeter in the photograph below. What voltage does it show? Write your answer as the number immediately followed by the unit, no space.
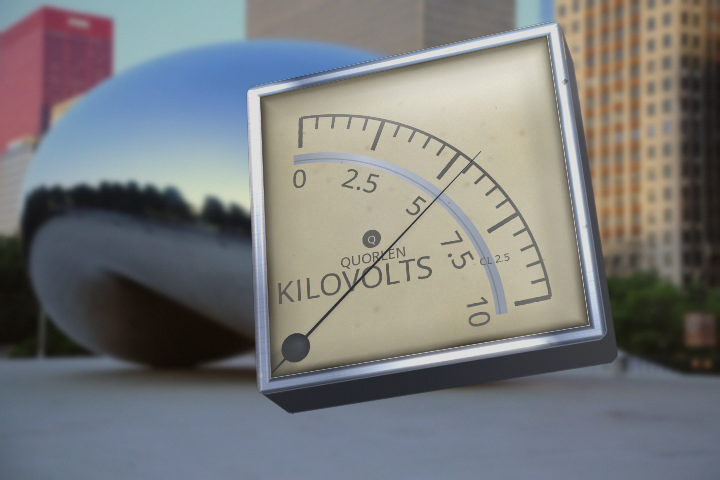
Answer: 5.5kV
